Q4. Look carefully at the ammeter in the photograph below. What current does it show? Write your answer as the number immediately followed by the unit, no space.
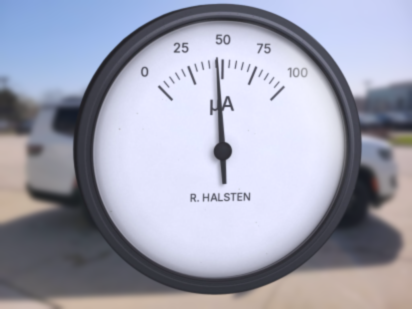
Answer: 45µA
